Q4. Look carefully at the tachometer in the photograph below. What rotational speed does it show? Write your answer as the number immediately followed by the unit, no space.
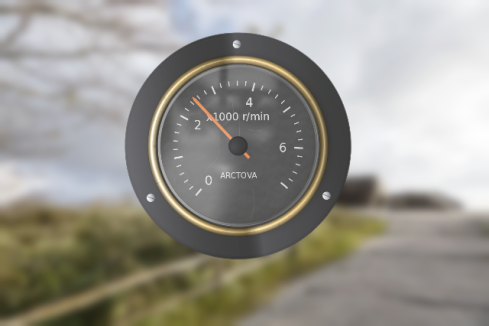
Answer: 2500rpm
